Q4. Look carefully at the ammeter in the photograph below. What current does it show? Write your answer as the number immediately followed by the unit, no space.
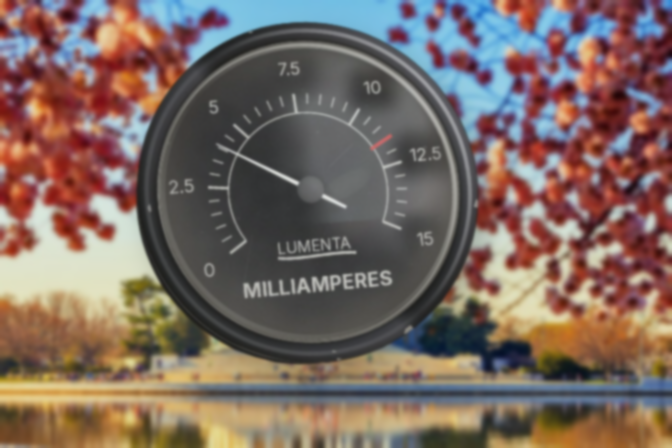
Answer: 4mA
